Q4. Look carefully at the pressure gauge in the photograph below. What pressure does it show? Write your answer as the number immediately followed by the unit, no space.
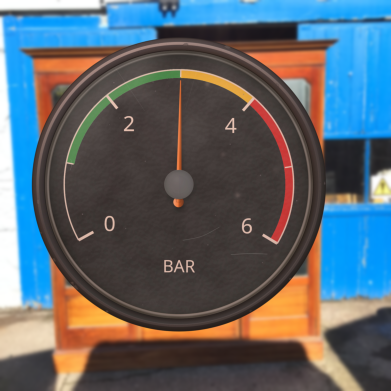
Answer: 3bar
